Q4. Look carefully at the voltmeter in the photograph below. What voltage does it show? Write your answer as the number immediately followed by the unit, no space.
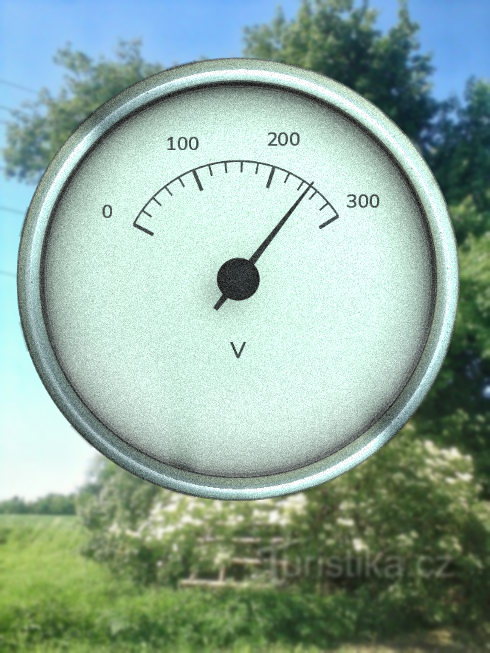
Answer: 250V
